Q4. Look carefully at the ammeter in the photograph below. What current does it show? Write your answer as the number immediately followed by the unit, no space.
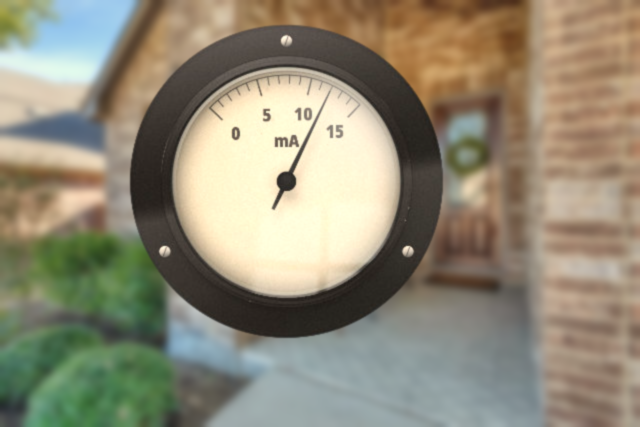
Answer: 12mA
